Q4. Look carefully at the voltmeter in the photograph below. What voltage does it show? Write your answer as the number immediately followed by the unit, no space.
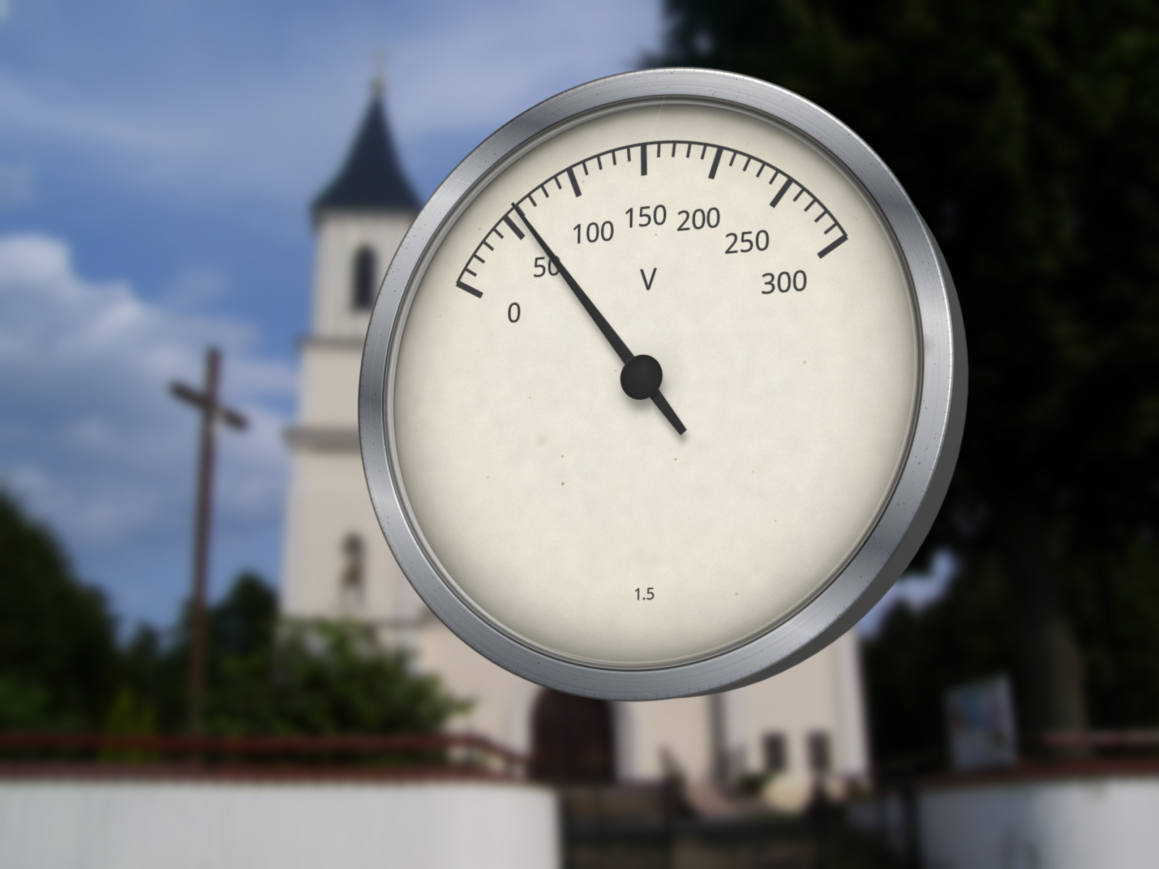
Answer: 60V
